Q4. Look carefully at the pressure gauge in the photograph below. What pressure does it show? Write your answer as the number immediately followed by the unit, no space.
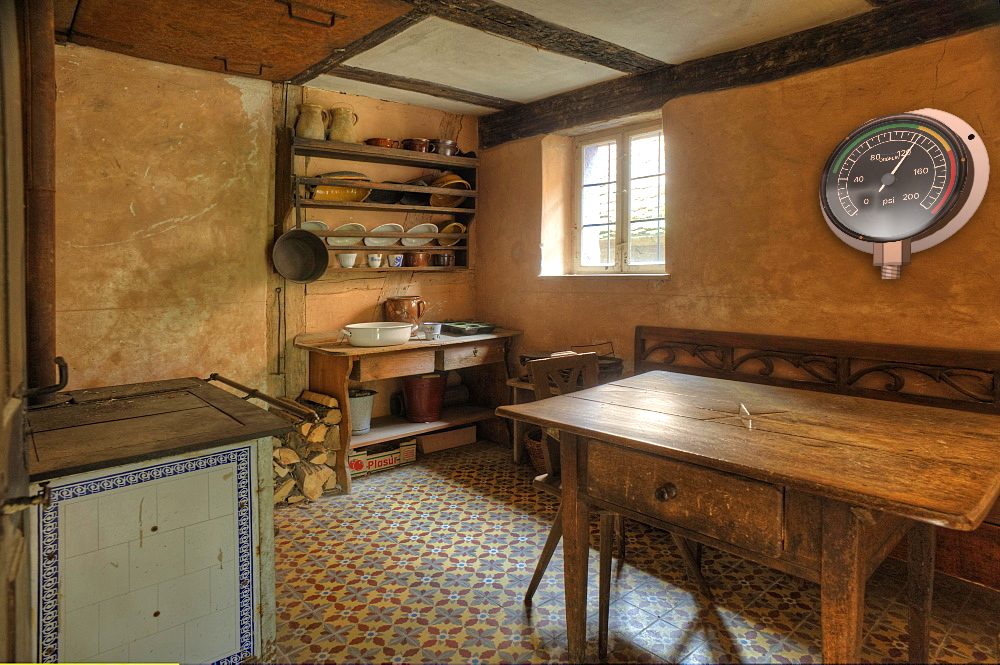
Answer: 125psi
